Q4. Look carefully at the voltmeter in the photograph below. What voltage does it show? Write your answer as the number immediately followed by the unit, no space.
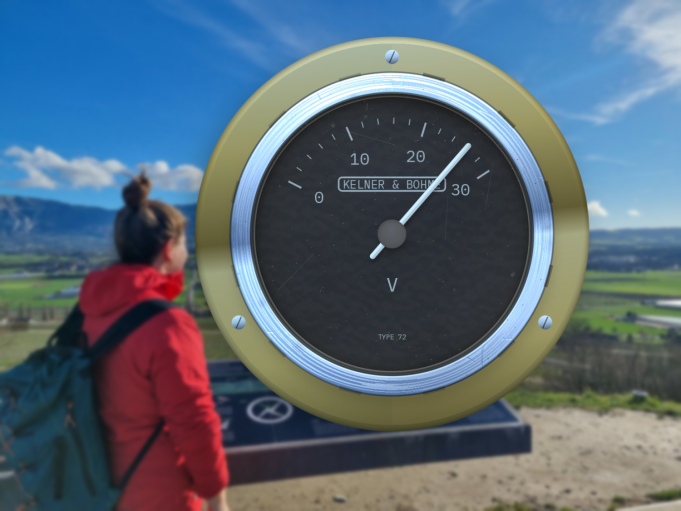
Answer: 26V
